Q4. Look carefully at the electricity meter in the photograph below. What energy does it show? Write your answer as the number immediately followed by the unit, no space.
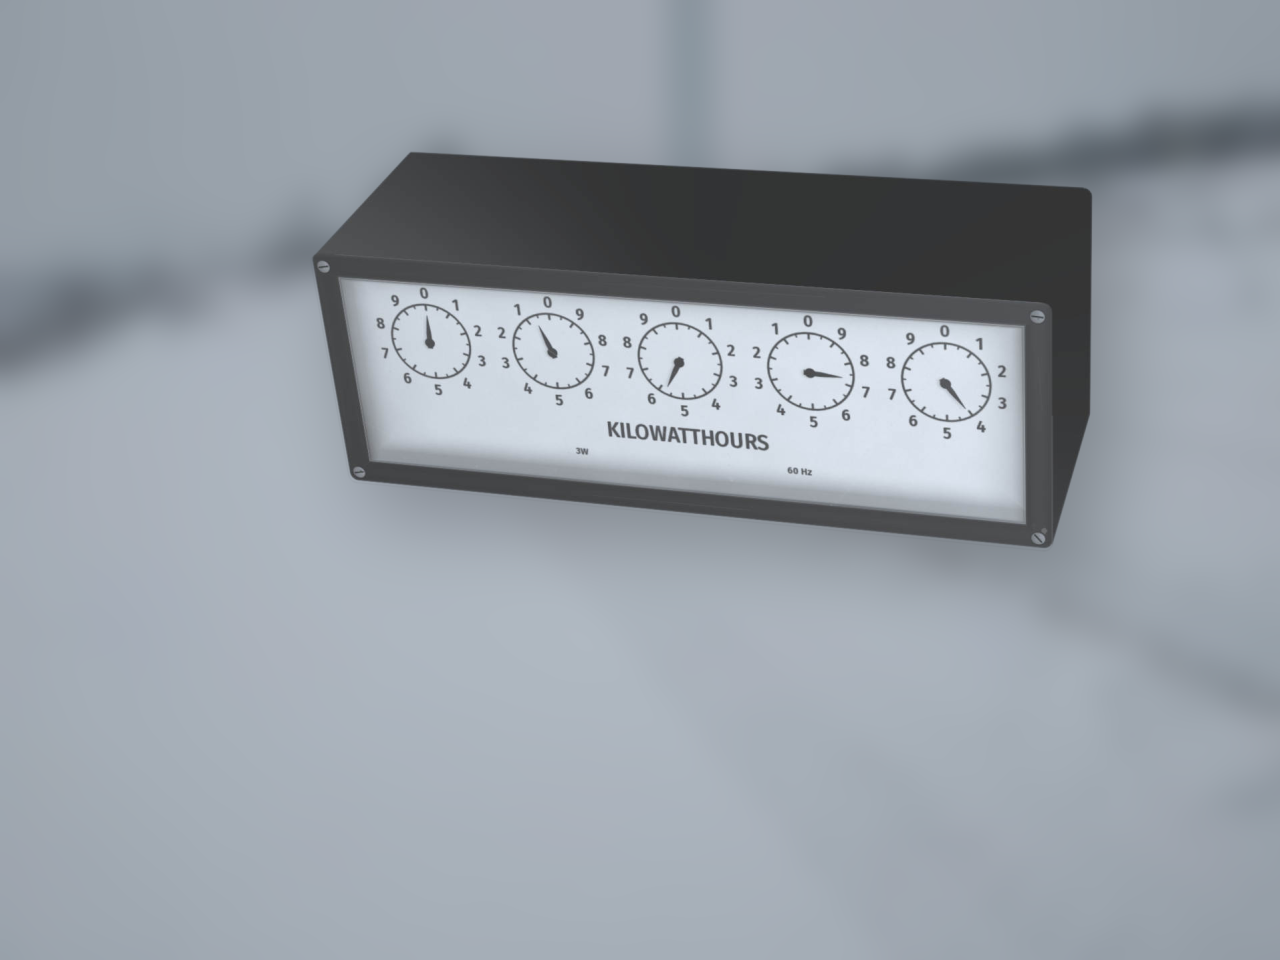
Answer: 574kWh
